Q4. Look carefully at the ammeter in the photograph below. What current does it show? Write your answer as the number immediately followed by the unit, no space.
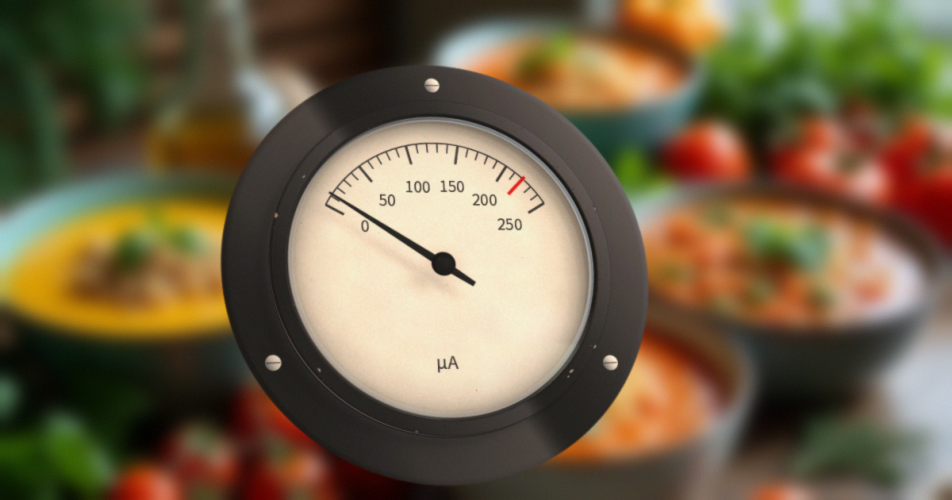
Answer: 10µA
